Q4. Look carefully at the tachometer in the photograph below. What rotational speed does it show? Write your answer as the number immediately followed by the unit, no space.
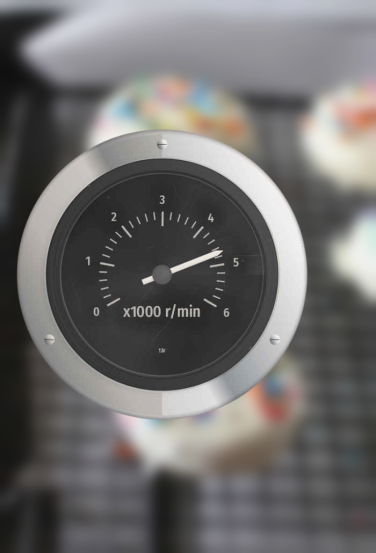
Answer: 4700rpm
